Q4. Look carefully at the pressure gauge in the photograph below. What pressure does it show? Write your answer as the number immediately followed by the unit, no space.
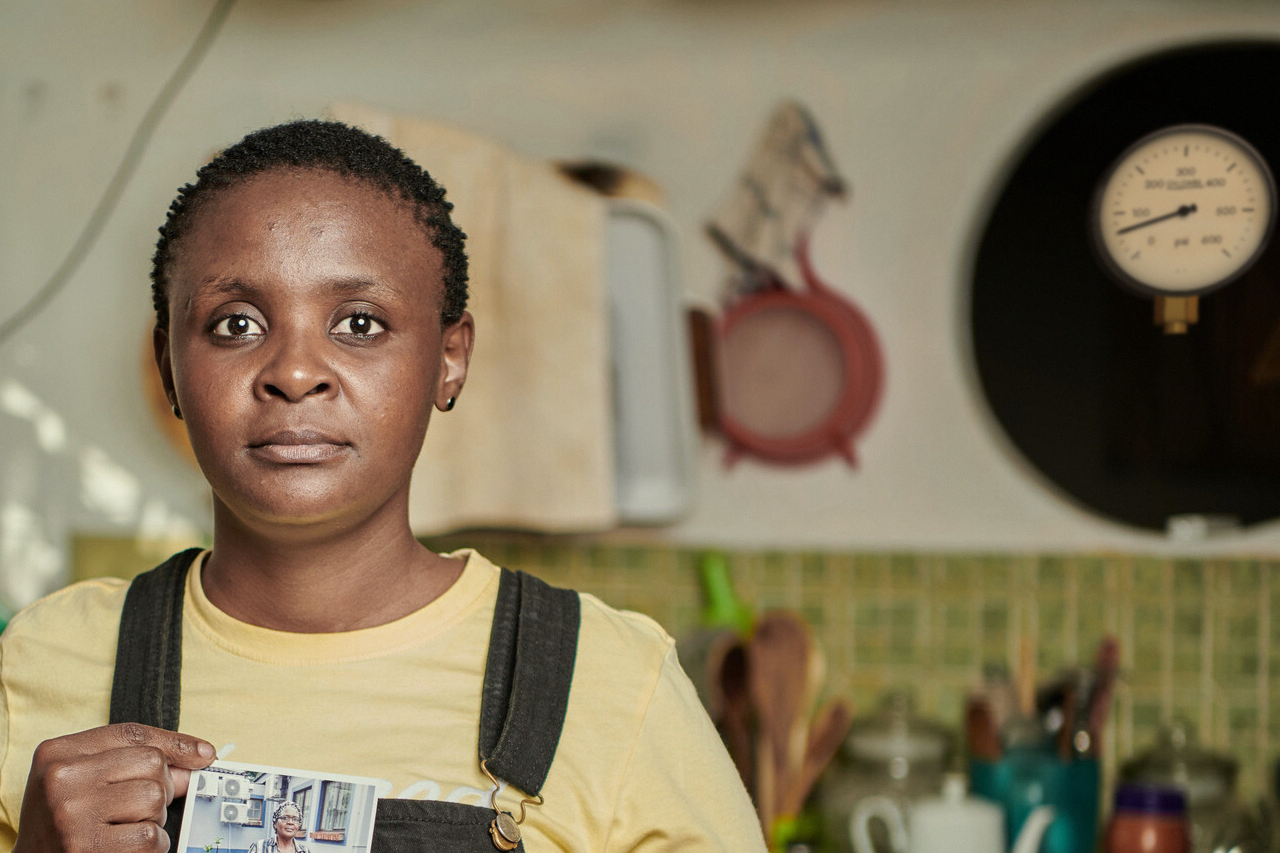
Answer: 60psi
